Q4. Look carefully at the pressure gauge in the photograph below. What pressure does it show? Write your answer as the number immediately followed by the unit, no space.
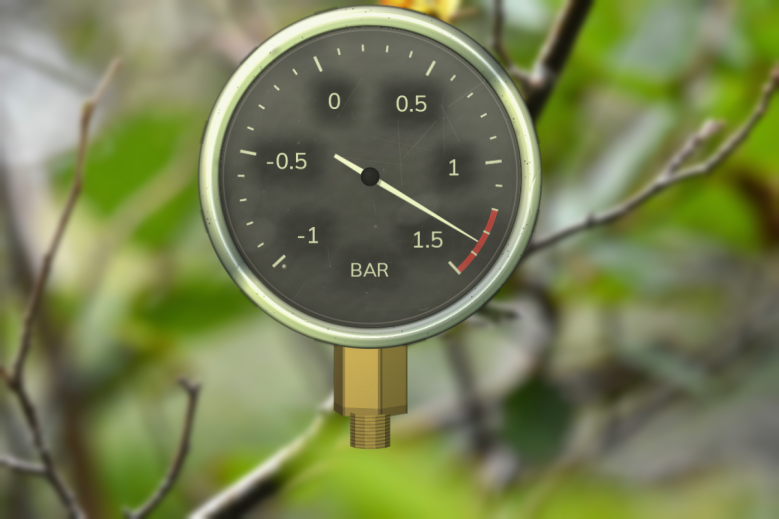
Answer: 1.35bar
